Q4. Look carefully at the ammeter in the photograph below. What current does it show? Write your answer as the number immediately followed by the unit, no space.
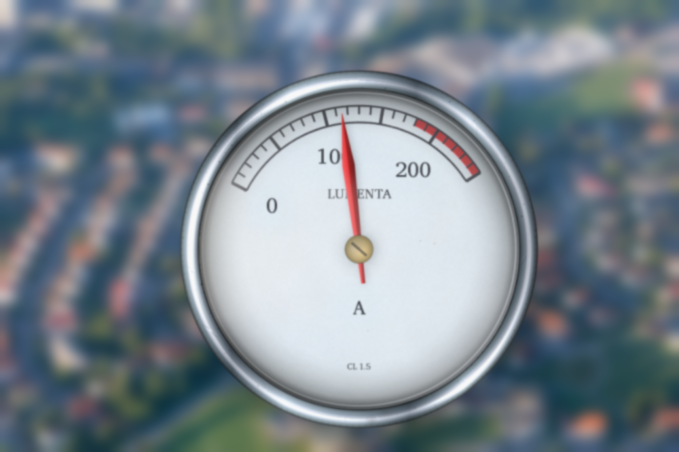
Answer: 115A
